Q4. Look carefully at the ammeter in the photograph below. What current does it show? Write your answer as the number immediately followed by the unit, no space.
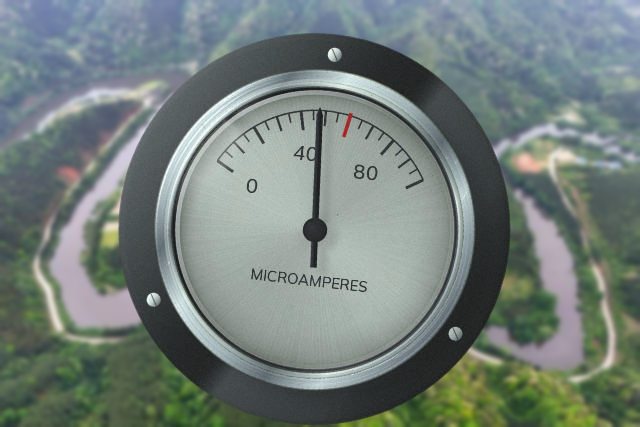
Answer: 47.5µA
